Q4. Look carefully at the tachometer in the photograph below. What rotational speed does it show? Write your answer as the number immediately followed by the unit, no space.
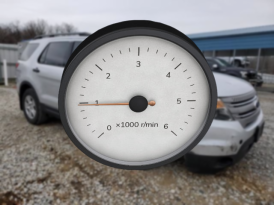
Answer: 1000rpm
